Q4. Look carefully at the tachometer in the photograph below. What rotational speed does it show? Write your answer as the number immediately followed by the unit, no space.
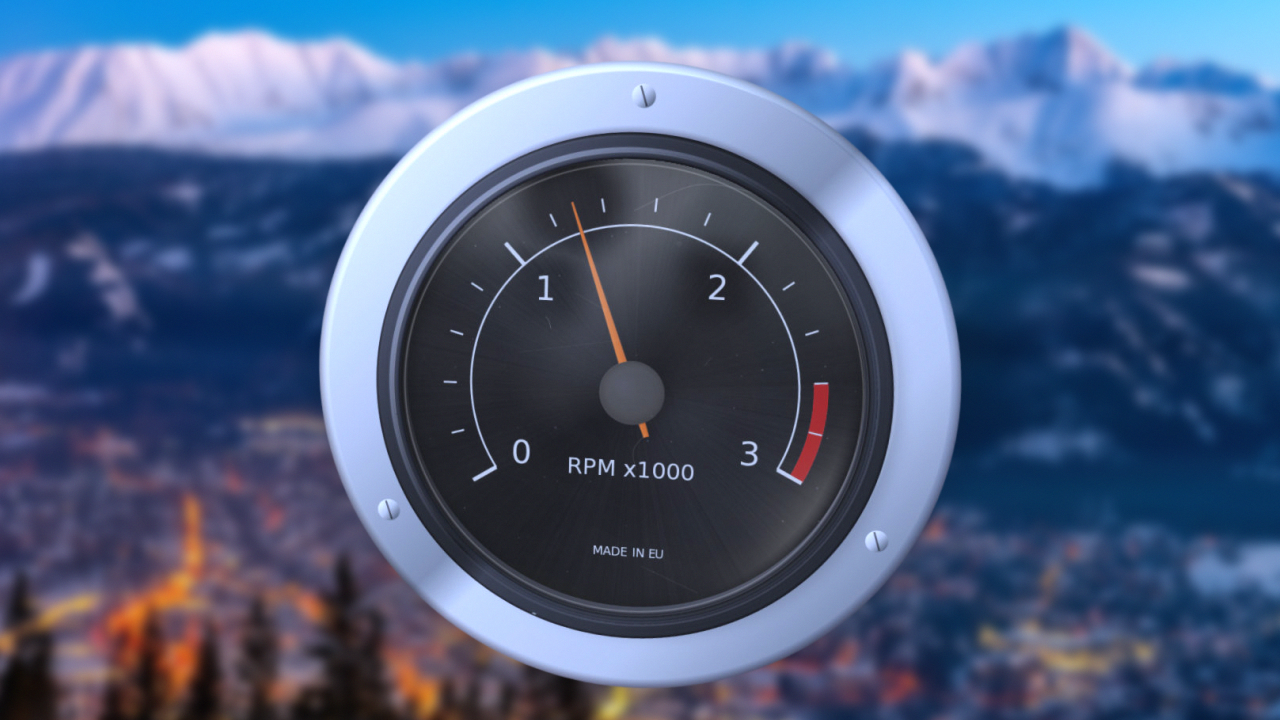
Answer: 1300rpm
